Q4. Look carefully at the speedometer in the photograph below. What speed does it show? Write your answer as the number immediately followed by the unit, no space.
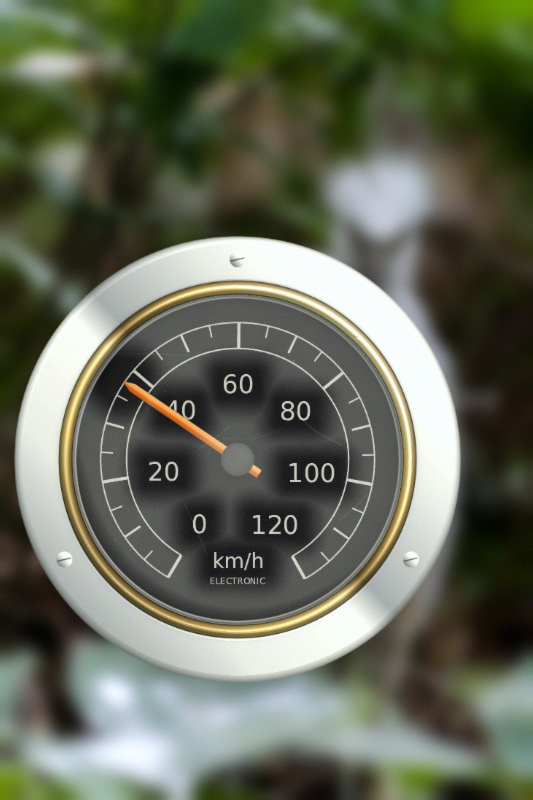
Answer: 37.5km/h
